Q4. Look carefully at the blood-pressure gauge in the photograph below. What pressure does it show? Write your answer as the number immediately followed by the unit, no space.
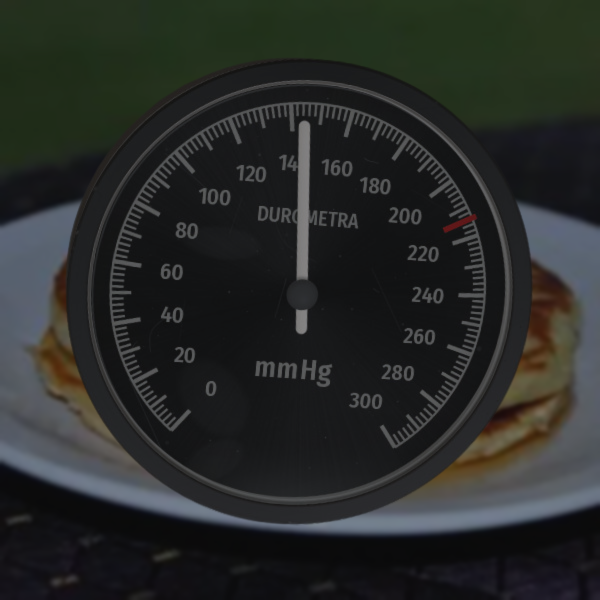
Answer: 144mmHg
